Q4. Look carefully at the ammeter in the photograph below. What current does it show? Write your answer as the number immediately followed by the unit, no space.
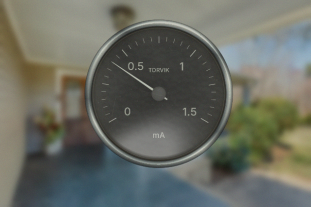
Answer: 0.4mA
